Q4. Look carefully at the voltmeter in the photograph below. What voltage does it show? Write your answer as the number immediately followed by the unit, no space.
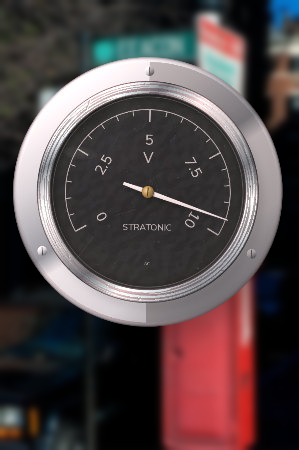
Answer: 9.5V
